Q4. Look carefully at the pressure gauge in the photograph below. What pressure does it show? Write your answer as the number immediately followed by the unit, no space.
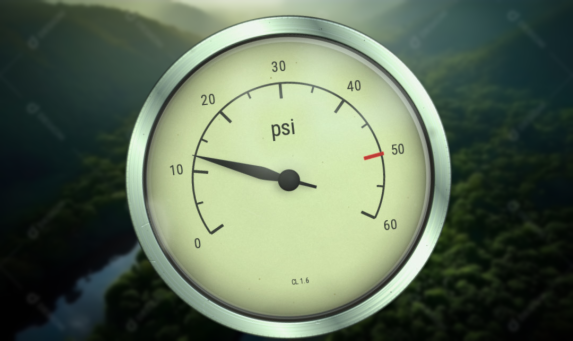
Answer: 12.5psi
